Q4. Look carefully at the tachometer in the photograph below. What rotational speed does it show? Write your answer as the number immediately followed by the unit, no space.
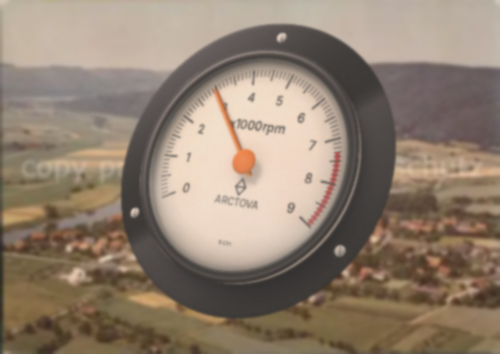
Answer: 3000rpm
